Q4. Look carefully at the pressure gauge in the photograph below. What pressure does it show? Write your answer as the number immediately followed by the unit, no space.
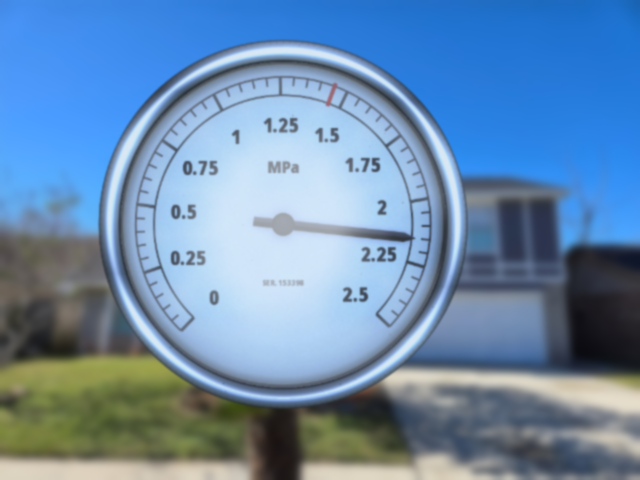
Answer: 2.15MPa
